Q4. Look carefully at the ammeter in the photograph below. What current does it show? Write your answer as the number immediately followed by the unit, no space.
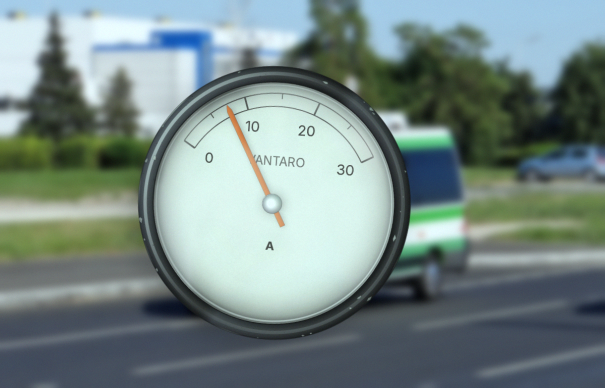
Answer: 7.5A
